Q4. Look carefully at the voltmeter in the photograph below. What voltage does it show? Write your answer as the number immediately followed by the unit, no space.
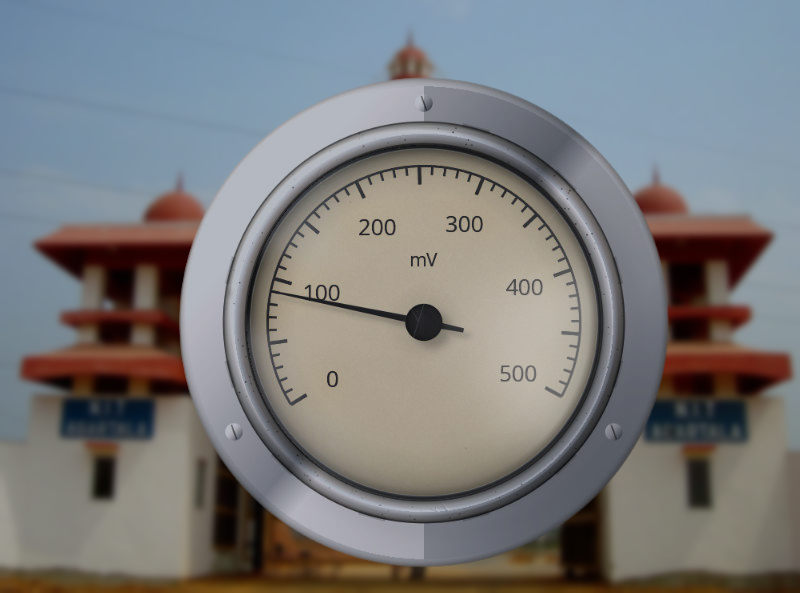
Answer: 90mV
